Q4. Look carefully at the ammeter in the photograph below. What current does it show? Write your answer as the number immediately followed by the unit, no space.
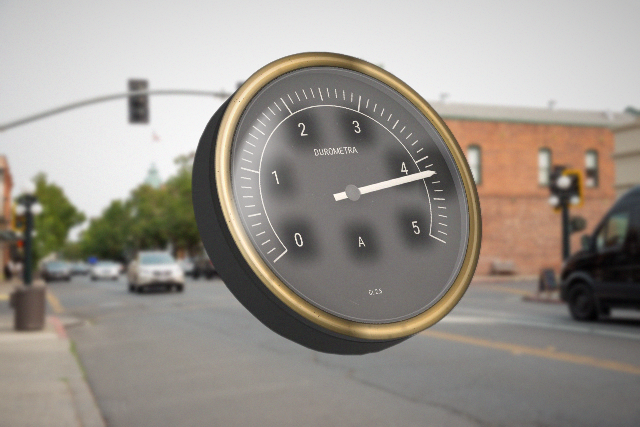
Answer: 4.2A
